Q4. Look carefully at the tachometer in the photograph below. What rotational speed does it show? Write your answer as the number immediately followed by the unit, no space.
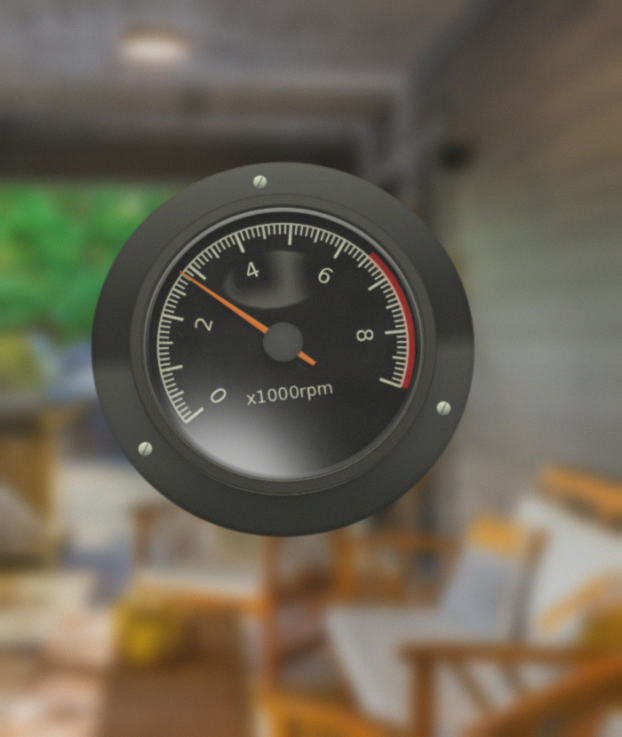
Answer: 2800rpm
